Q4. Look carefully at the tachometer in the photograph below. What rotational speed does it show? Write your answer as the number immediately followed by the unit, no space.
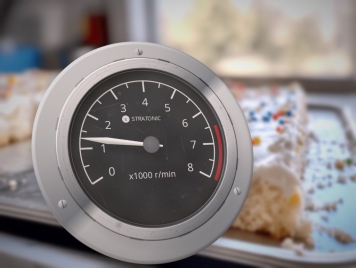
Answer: 1250rpm
